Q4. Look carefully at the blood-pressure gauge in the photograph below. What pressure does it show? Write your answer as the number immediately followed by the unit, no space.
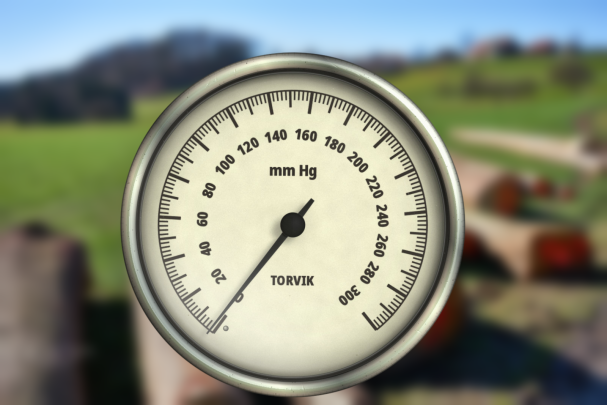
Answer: 2mmHg
